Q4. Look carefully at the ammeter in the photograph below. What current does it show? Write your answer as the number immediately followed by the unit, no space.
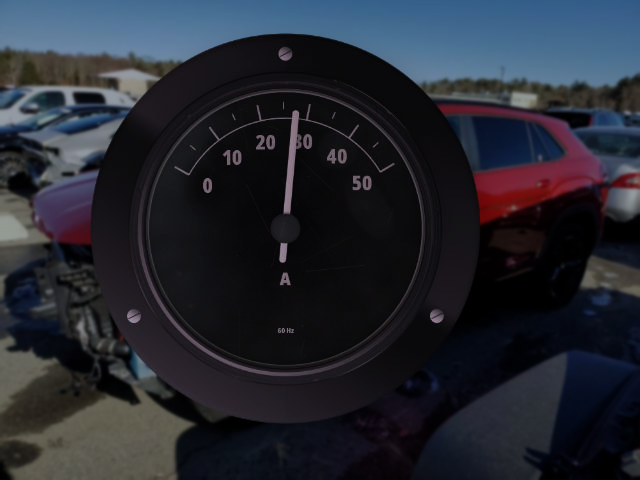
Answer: 27.5A
